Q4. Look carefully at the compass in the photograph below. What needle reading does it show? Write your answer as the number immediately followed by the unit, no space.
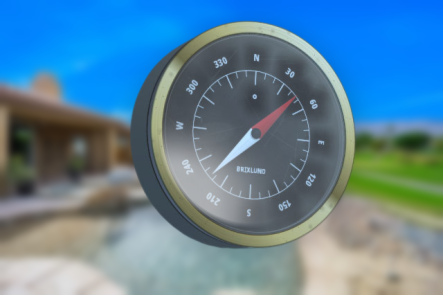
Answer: 45°
